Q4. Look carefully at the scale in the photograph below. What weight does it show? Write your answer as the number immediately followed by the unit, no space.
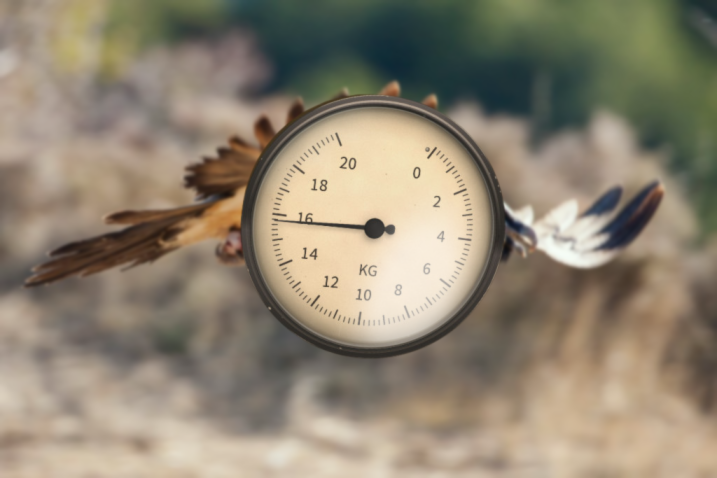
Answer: 15.8kg
